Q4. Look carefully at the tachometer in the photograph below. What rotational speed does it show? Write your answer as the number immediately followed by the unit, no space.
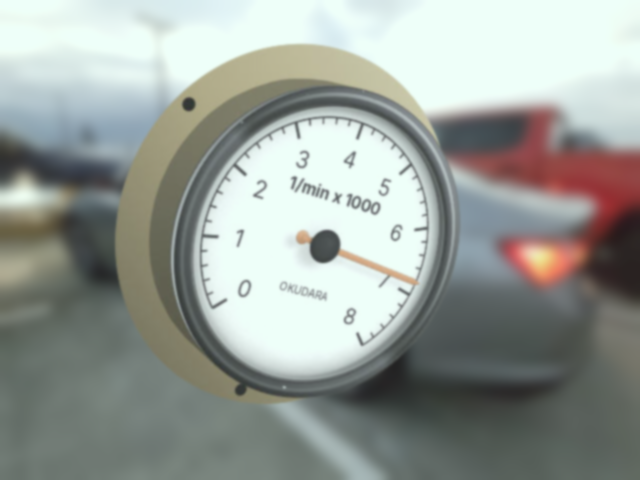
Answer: 6800rpm
